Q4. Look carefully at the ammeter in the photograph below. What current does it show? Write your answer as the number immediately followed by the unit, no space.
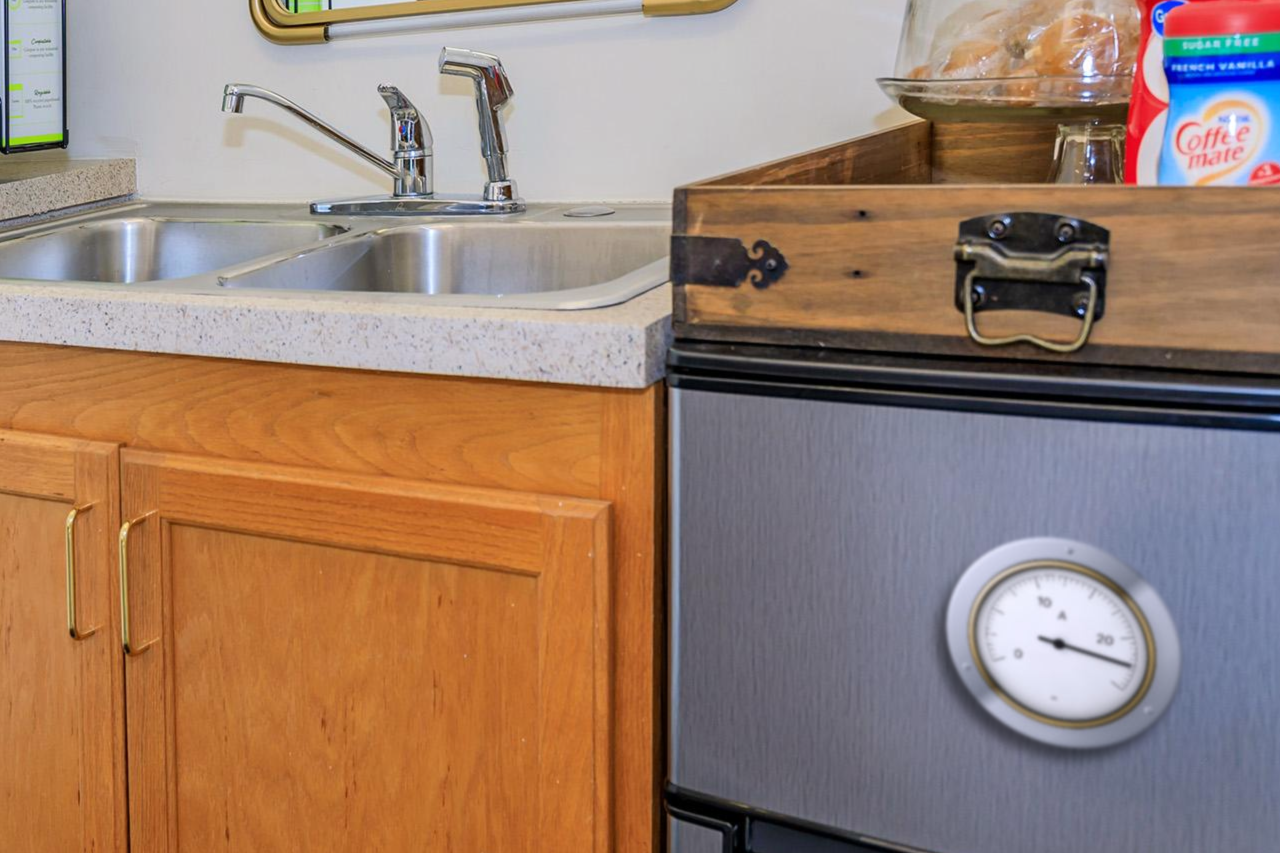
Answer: 22.5A
